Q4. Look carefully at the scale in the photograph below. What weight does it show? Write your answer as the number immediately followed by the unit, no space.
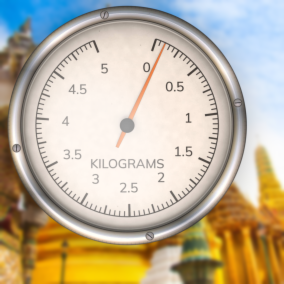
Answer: 0.1kg
